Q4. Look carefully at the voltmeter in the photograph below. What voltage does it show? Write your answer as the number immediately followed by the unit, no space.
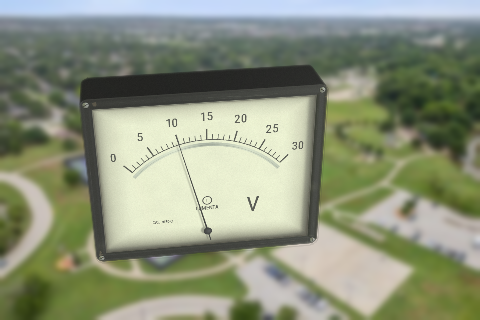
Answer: 10V
